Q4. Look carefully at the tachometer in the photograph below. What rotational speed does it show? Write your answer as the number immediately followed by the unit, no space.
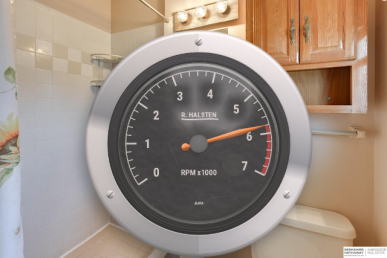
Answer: 5800rpm
